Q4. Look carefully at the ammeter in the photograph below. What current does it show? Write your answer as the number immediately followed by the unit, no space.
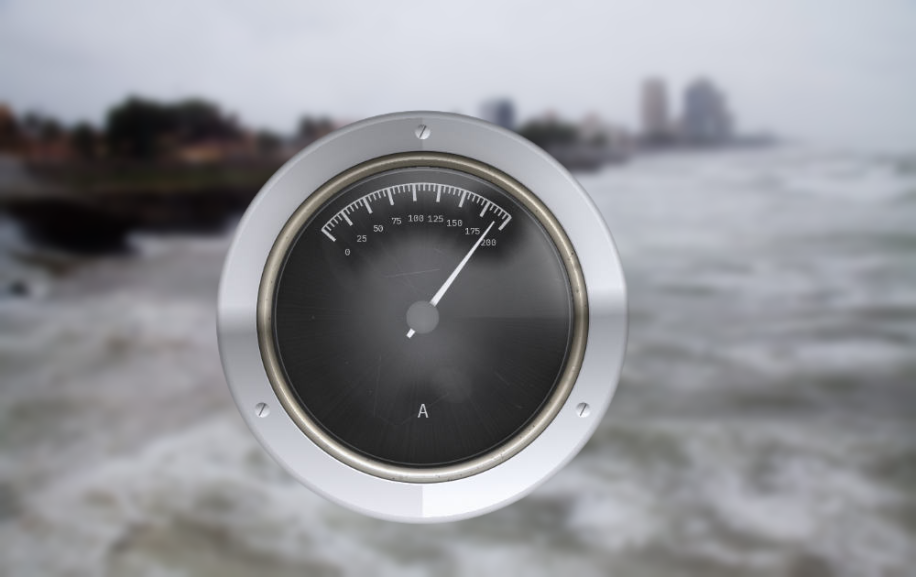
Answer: 190A
